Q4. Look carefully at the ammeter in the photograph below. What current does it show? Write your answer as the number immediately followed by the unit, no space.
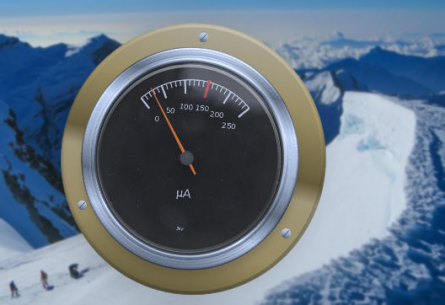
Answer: 30µA
